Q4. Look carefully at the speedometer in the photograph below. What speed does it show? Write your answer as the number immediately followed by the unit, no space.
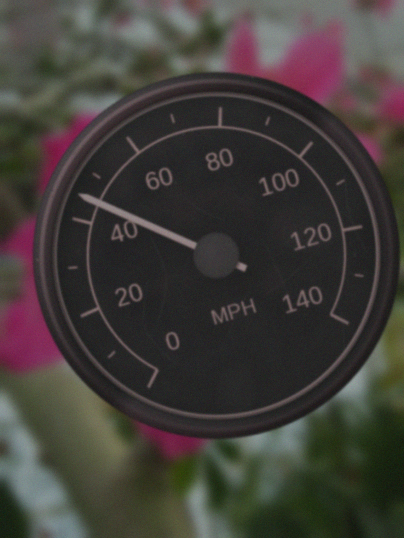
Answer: 45mph
